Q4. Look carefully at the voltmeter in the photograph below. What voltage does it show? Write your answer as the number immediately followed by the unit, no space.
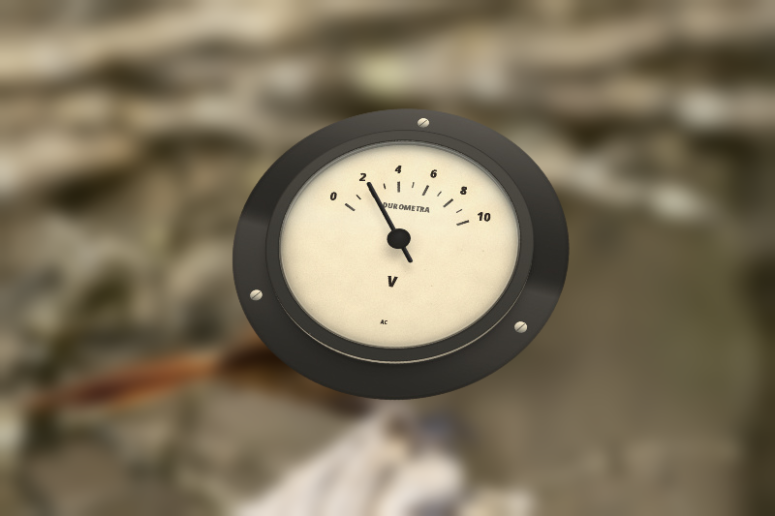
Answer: 2V
